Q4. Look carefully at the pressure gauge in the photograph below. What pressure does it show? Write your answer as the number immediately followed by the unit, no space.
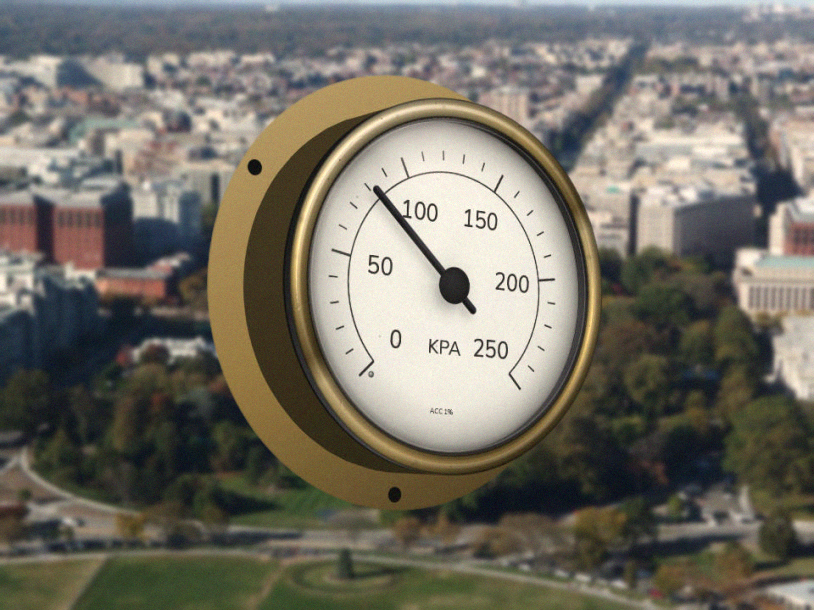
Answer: 80kPa
